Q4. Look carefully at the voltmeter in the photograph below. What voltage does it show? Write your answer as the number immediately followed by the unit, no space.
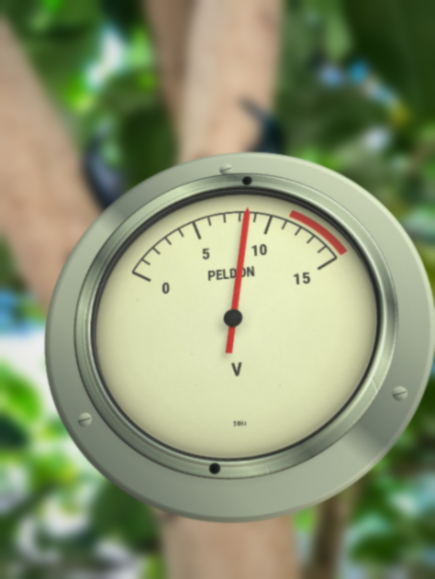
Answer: 8.5V
